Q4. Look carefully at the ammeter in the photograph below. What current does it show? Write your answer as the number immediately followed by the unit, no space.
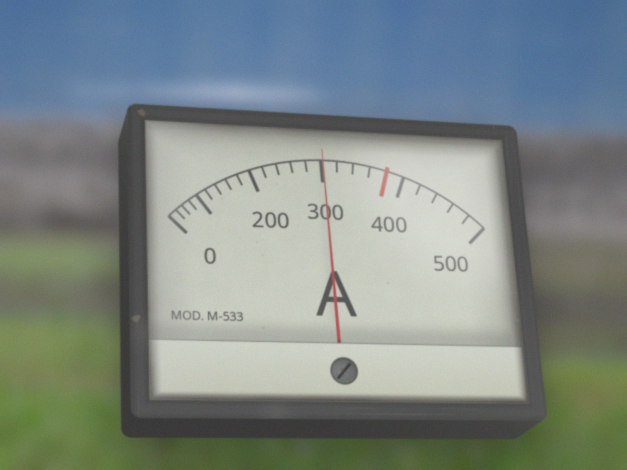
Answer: 300A
